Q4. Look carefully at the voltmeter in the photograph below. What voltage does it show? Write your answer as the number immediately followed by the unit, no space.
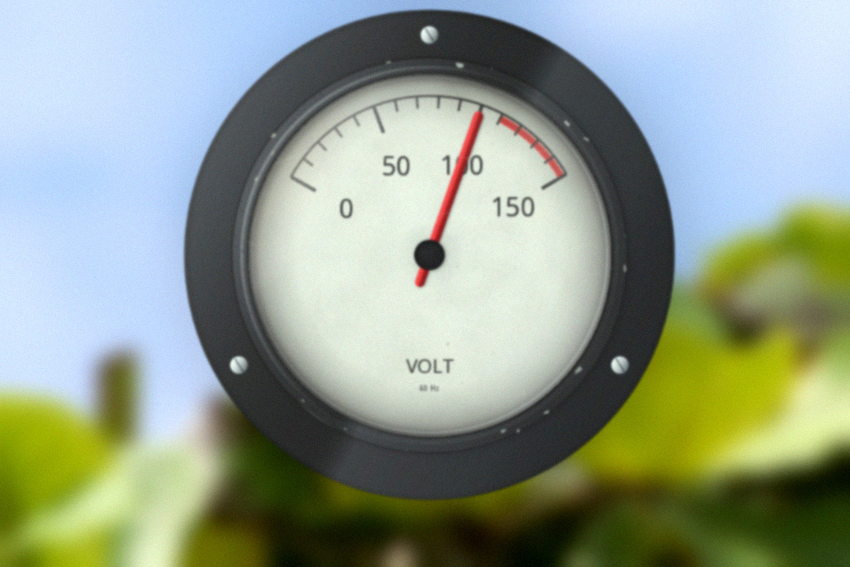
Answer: 100V
